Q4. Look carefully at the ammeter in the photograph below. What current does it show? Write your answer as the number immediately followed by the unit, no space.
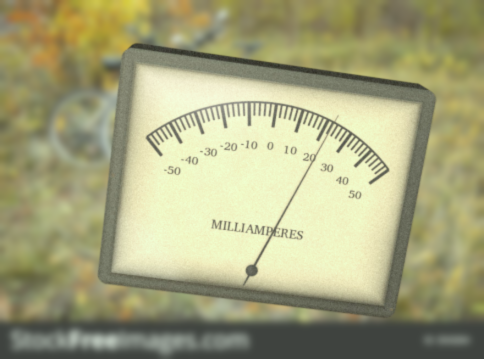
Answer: 22mA
